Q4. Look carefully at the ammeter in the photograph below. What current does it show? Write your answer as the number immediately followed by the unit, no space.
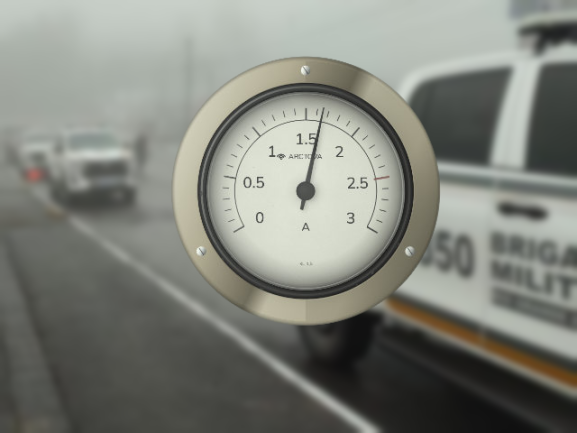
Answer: 1.65A
